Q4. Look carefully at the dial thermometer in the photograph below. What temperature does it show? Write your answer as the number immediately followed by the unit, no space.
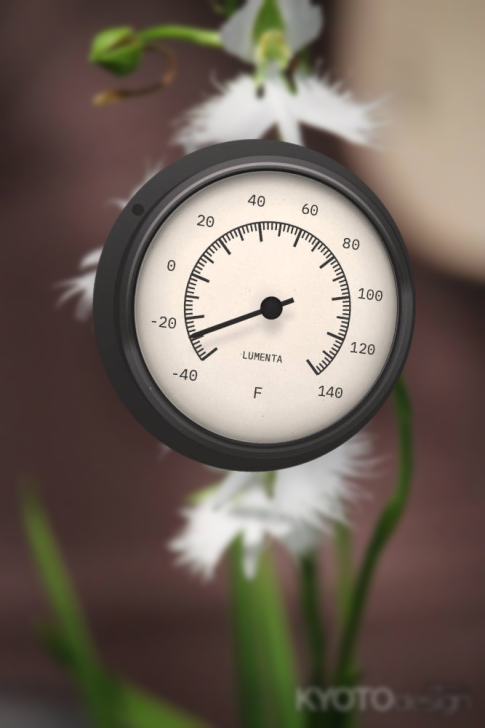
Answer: -28°F
